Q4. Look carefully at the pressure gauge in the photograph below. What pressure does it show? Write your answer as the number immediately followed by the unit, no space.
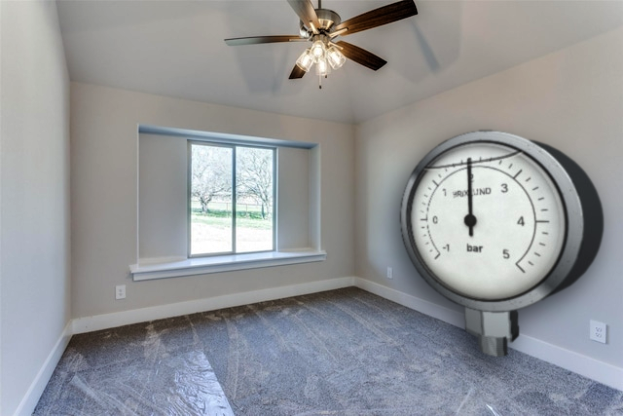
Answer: 2bar
